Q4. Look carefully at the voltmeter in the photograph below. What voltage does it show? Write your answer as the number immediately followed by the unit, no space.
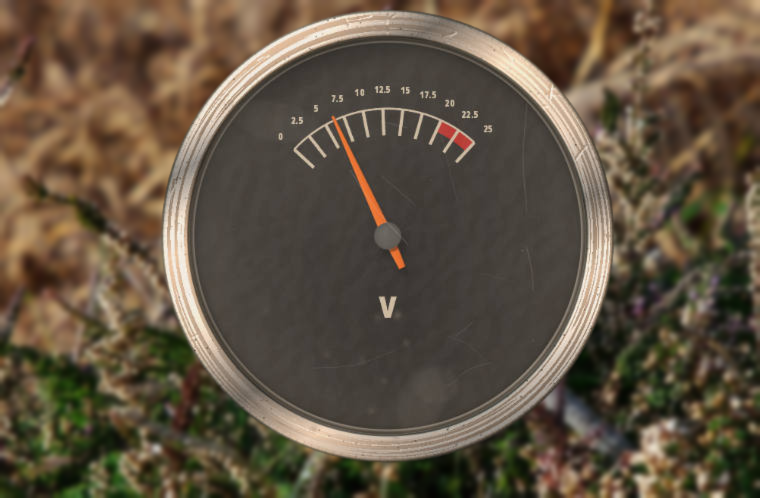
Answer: 6.25V
